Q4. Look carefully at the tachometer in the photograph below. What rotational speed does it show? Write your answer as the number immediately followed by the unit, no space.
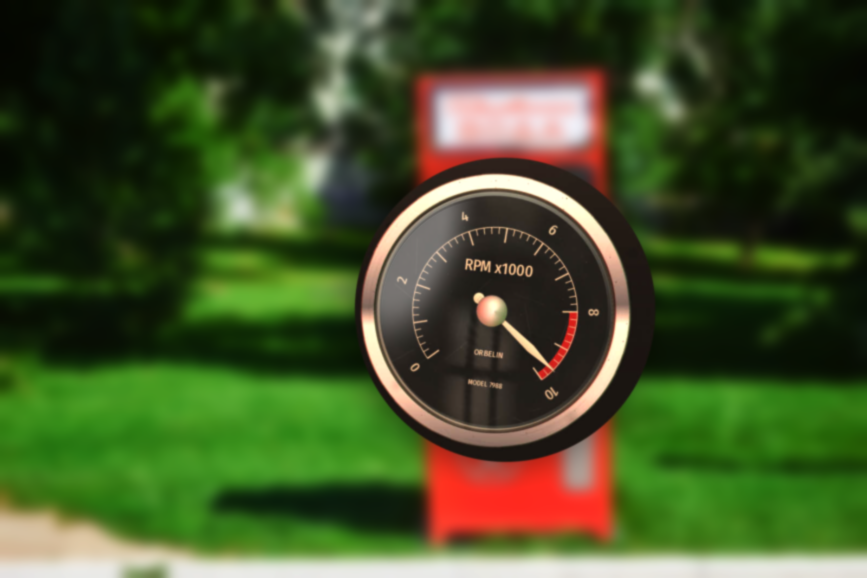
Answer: 9600rpm
